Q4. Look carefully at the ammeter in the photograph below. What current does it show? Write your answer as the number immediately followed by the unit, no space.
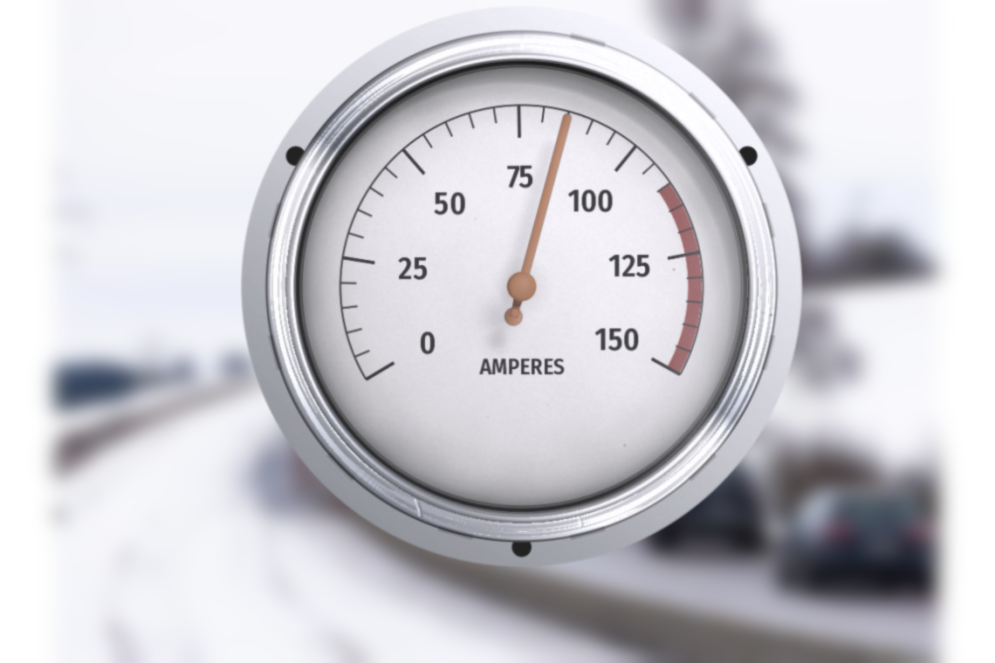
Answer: 85A
